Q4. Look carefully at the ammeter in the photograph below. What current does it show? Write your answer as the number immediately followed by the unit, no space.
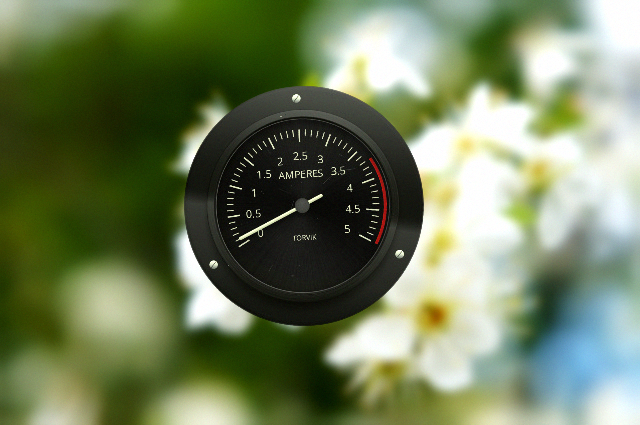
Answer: 0.1A
